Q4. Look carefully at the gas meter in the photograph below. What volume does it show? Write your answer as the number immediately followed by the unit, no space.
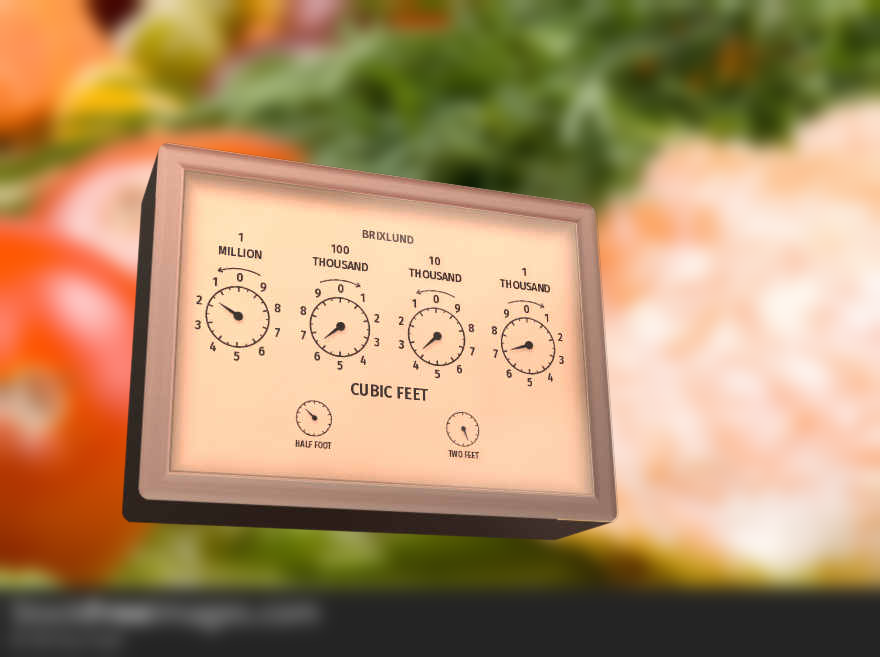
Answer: 163700ft³
